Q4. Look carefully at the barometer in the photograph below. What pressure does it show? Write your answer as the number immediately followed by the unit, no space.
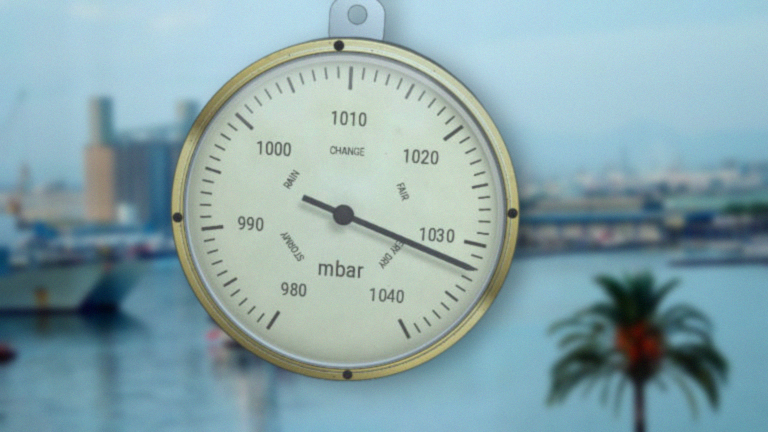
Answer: 1032mbar
